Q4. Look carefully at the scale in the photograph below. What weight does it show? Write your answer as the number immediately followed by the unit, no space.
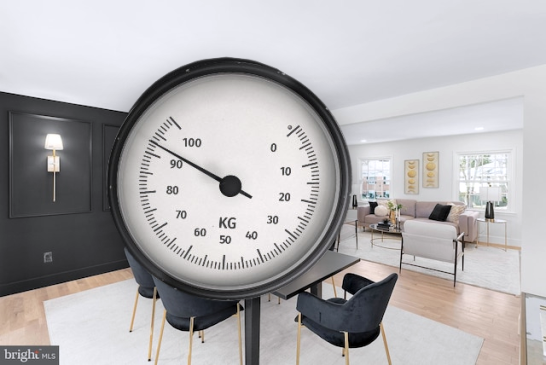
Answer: 93kg
